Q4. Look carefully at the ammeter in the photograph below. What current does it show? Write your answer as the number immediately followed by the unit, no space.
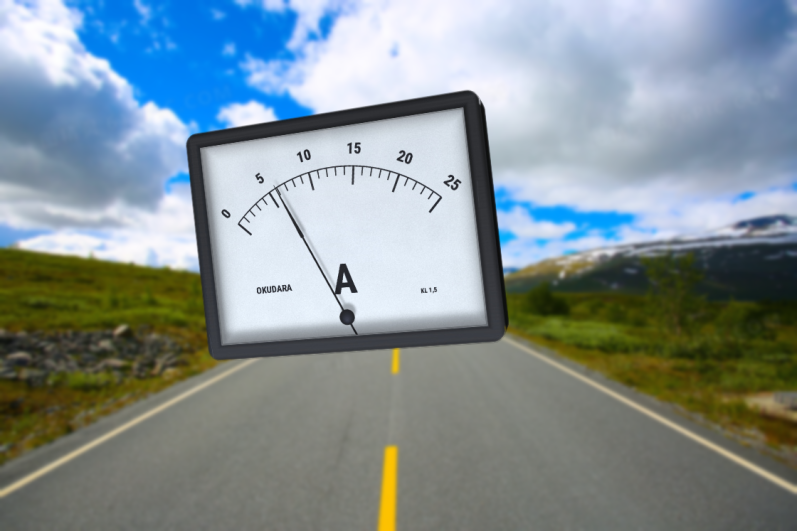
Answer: 6A
